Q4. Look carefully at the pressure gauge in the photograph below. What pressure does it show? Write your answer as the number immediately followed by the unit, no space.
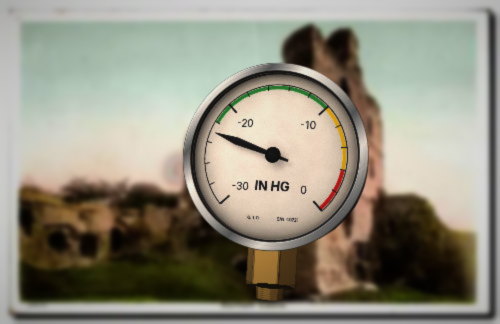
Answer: -23inHg
